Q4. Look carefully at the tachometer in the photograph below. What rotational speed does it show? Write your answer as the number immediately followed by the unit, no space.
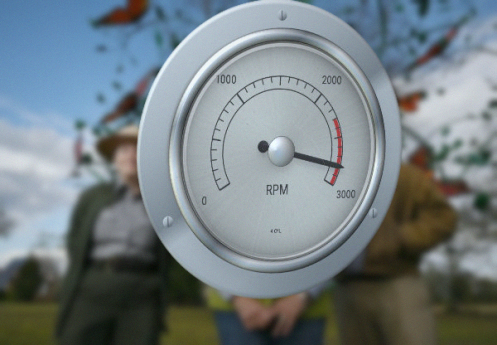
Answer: 2800rpm
